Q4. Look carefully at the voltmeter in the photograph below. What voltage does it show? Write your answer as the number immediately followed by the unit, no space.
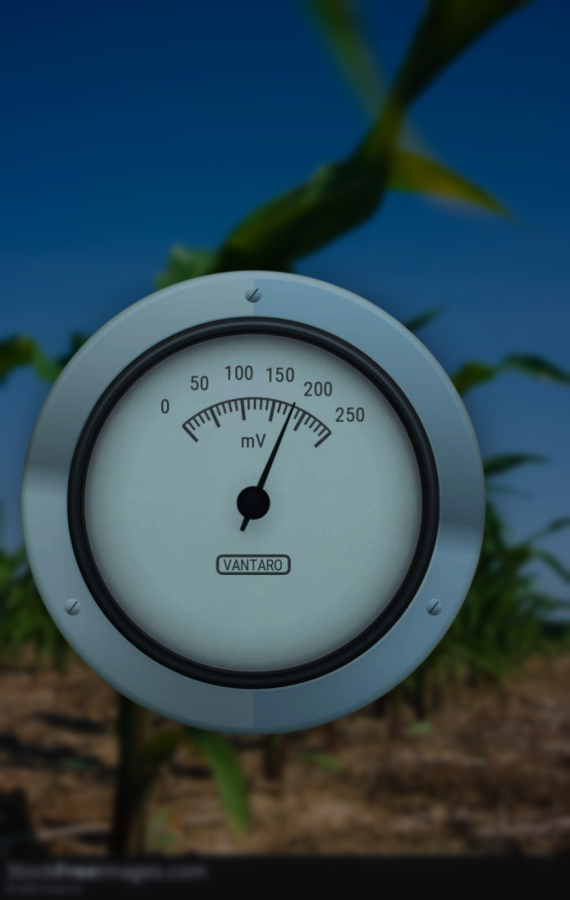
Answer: 180mV
